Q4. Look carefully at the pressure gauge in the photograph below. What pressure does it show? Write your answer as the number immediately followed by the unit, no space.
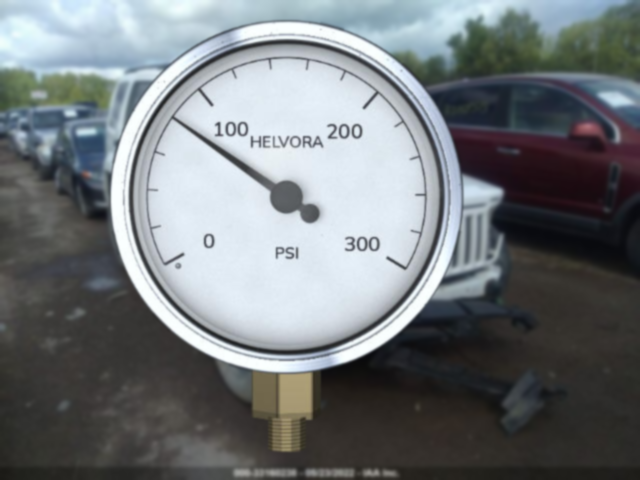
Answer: 80psi
